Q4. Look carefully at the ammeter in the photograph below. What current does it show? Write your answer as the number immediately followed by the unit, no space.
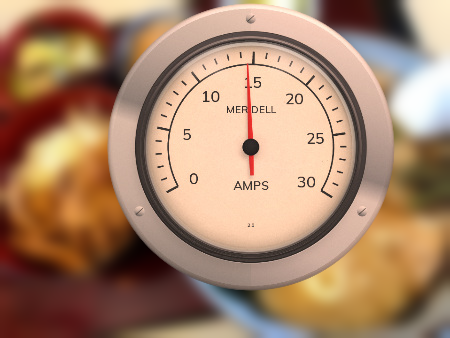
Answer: 14.5A
